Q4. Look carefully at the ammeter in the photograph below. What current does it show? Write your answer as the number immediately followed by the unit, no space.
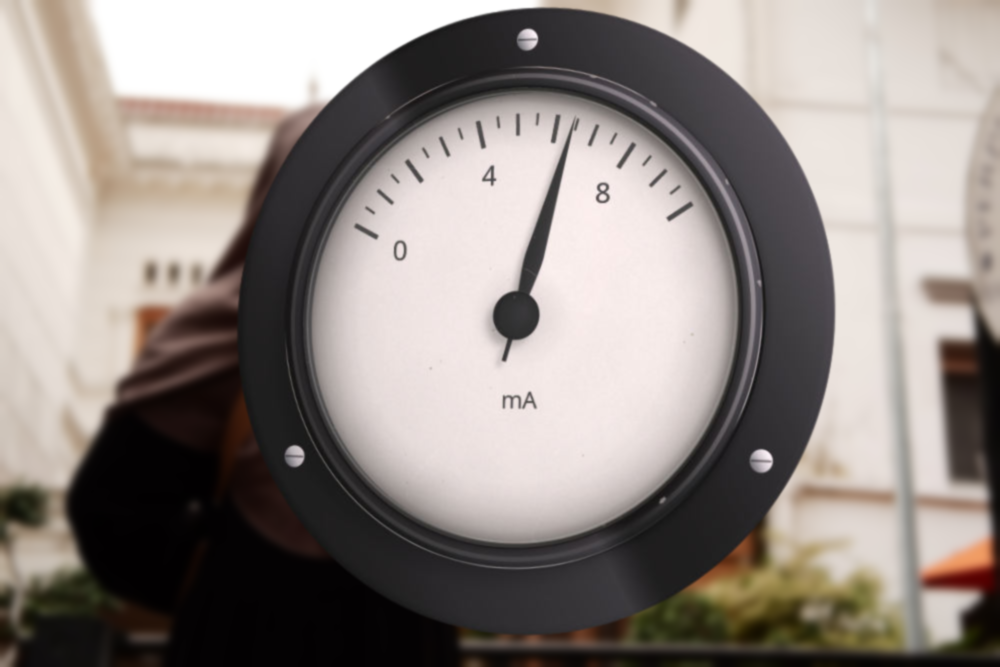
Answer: 6.5mA
